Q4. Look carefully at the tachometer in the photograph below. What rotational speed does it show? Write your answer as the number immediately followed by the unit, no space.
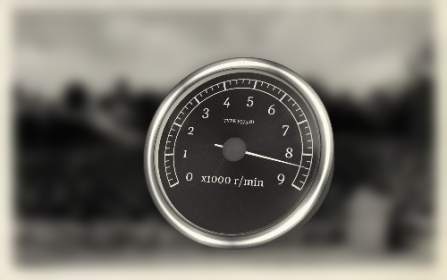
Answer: 8400rpm
